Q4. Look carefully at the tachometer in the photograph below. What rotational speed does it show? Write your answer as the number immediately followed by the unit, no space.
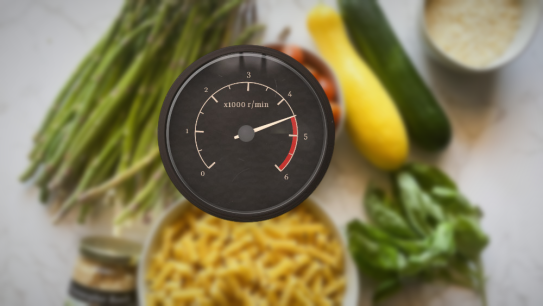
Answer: 4500rpm
